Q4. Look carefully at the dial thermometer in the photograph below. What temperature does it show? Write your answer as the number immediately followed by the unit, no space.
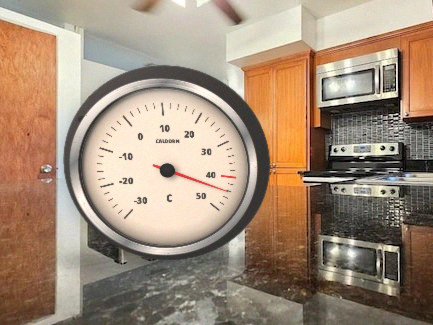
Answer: 44°C
